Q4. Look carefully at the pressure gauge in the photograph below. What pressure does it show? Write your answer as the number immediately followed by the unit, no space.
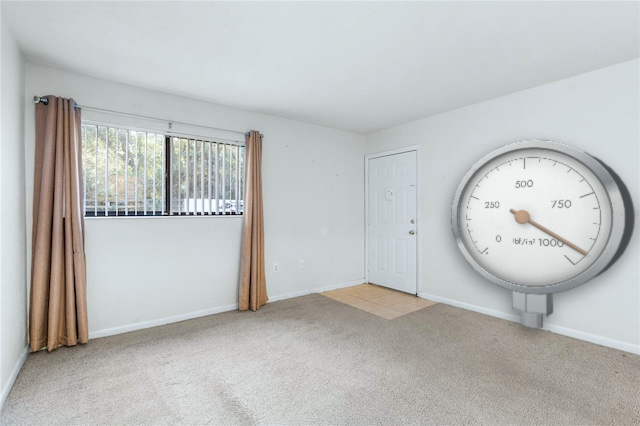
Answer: 950psi
